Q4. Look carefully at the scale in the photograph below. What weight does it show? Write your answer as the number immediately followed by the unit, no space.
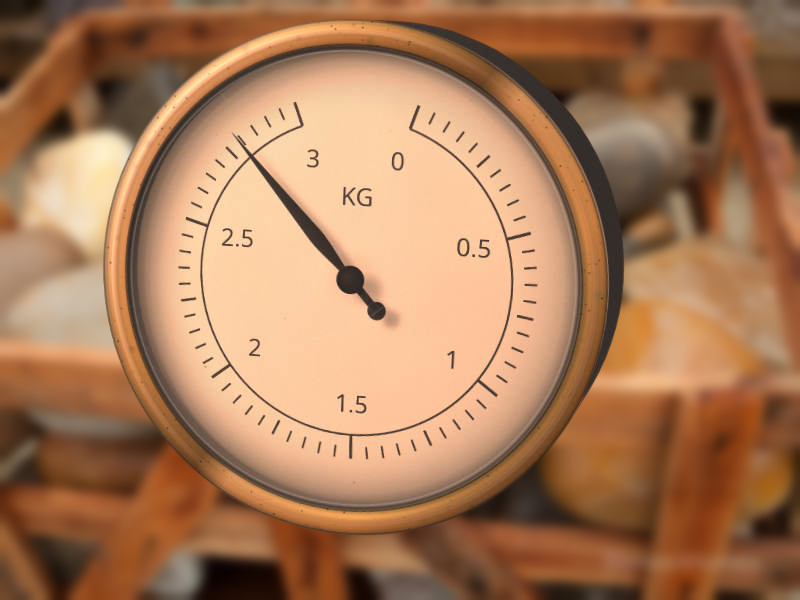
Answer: 2.8kg
